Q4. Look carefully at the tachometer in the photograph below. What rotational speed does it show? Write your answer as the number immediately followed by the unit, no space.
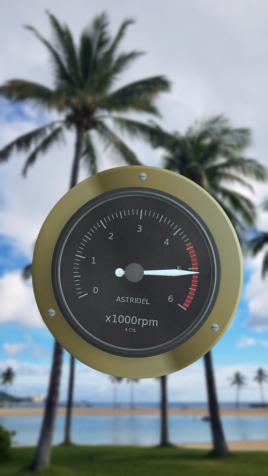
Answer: 5100rpm
